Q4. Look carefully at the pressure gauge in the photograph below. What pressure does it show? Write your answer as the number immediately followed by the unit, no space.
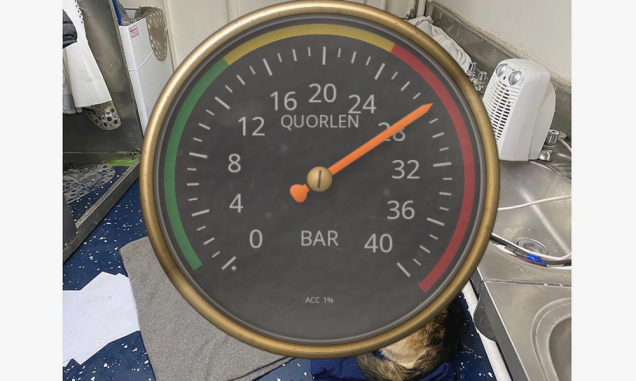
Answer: 28bar
